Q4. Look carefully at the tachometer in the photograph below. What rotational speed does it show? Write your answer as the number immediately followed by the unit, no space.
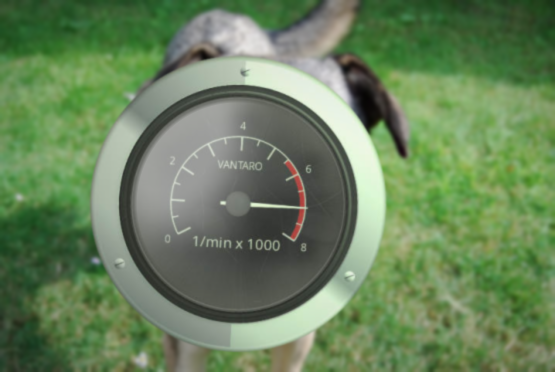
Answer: 7000rpm
